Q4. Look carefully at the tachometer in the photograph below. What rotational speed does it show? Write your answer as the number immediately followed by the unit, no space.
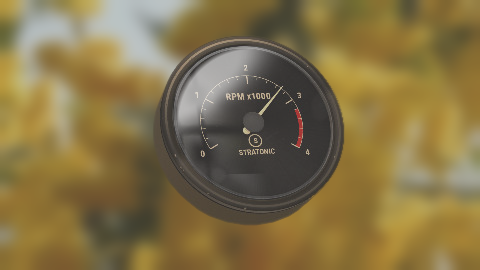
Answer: 2700rpm
